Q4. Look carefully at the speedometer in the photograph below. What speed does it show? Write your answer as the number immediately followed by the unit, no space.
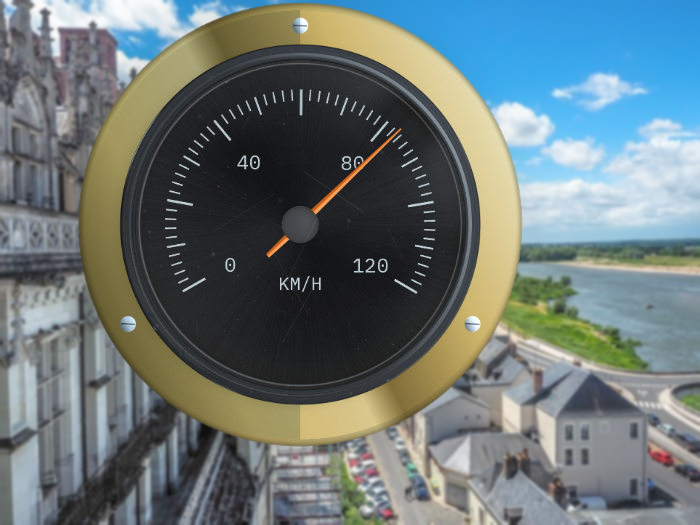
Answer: 83km/h
